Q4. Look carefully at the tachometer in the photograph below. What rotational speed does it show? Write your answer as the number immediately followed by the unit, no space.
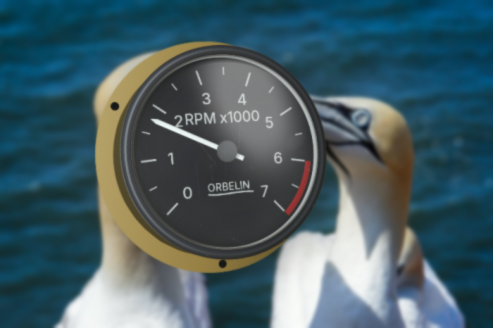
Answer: 1750rpm
